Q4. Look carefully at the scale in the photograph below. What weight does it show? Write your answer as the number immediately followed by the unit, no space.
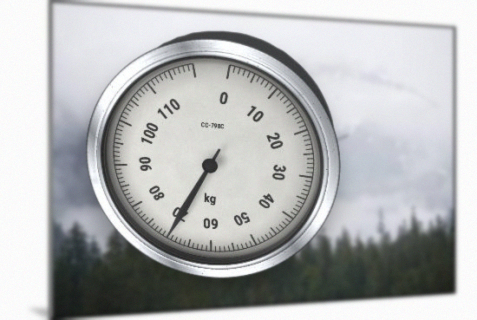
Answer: 70kg
